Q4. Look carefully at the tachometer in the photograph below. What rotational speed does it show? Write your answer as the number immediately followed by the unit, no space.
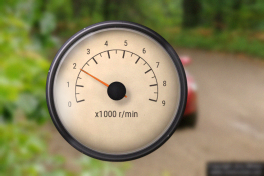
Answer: 2000rpm
